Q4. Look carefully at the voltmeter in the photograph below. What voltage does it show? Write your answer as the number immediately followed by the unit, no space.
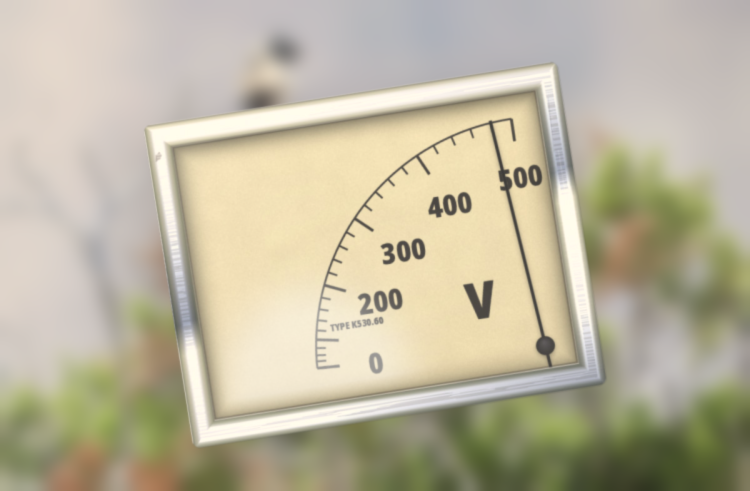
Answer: 480V
